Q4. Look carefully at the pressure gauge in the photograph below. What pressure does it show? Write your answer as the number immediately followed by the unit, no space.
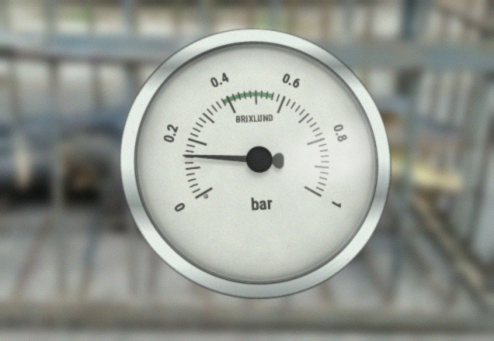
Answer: 0.14bar
